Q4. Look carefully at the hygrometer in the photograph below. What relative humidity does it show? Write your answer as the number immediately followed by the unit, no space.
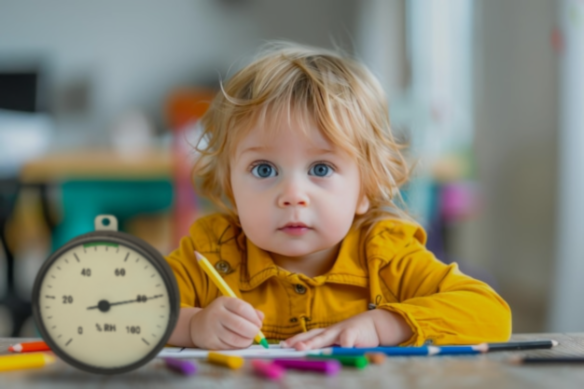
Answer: 80%
